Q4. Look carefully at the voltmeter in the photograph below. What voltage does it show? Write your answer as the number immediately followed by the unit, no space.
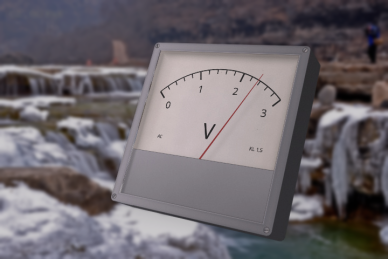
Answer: 2.4V
